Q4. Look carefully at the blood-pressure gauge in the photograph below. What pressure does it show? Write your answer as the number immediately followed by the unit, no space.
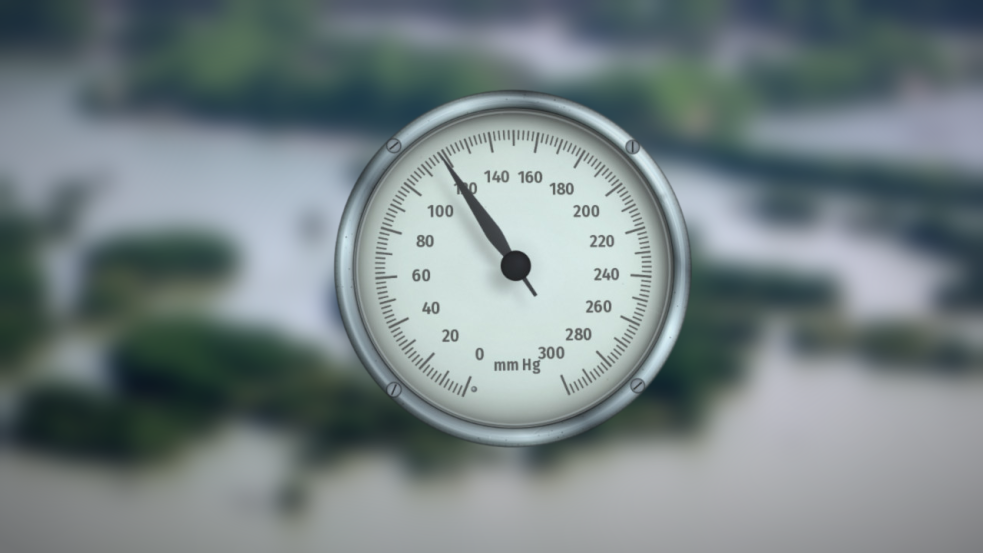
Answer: 118mmHg
